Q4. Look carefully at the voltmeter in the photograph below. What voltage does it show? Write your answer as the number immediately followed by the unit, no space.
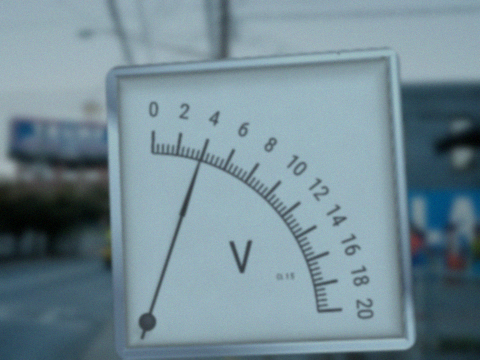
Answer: 4V
